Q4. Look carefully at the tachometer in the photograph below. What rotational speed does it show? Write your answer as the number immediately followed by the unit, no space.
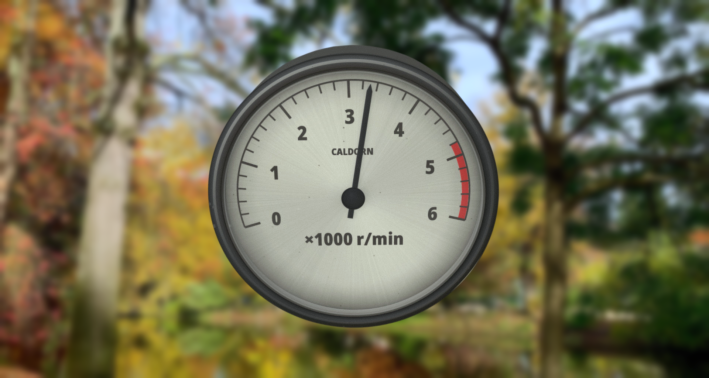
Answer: 3300rpm
